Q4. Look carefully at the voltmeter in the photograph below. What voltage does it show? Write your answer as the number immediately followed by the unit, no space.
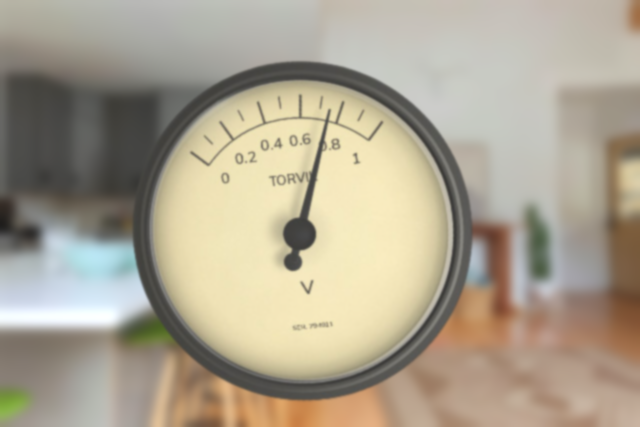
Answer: 0.75V
